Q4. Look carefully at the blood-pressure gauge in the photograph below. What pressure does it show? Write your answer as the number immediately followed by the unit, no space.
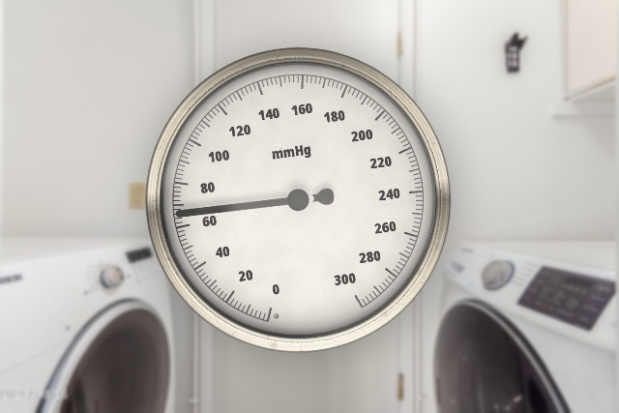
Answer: 66mmHg
